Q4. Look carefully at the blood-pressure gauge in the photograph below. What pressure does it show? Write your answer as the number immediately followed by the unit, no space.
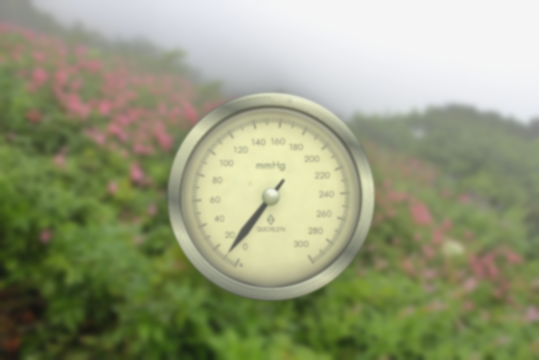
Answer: 10mmHg
